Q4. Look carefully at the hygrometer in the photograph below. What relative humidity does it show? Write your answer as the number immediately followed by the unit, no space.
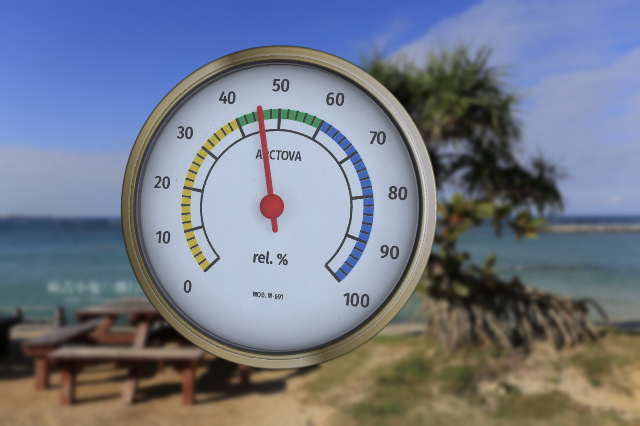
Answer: 46%
